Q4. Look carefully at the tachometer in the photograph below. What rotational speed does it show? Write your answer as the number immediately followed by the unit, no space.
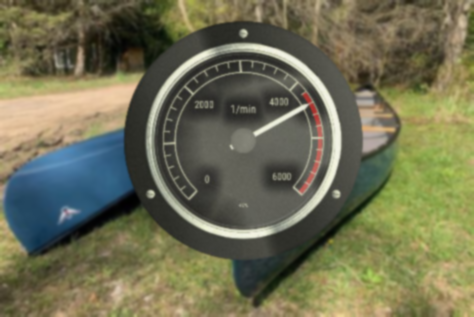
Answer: 4400rpm
